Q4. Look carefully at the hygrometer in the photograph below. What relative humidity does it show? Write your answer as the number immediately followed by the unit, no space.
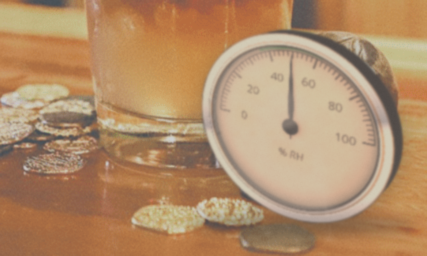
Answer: 50%
